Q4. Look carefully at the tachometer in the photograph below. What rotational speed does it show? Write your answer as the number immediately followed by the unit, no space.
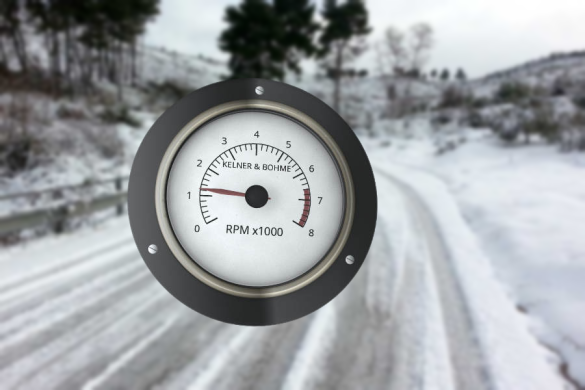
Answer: 1200rpm
